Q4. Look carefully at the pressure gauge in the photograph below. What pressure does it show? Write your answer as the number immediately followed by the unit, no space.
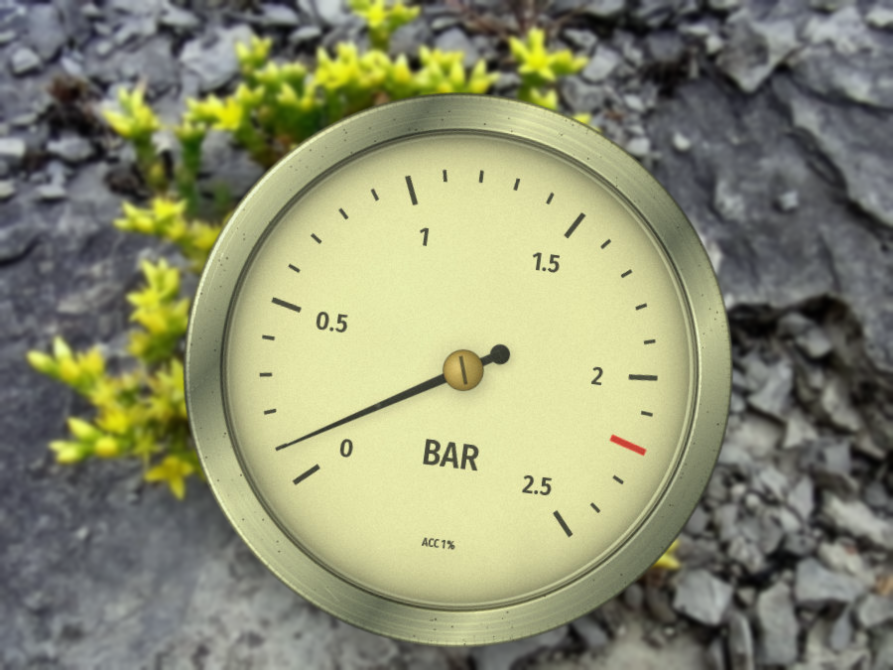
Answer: 0.1bar
